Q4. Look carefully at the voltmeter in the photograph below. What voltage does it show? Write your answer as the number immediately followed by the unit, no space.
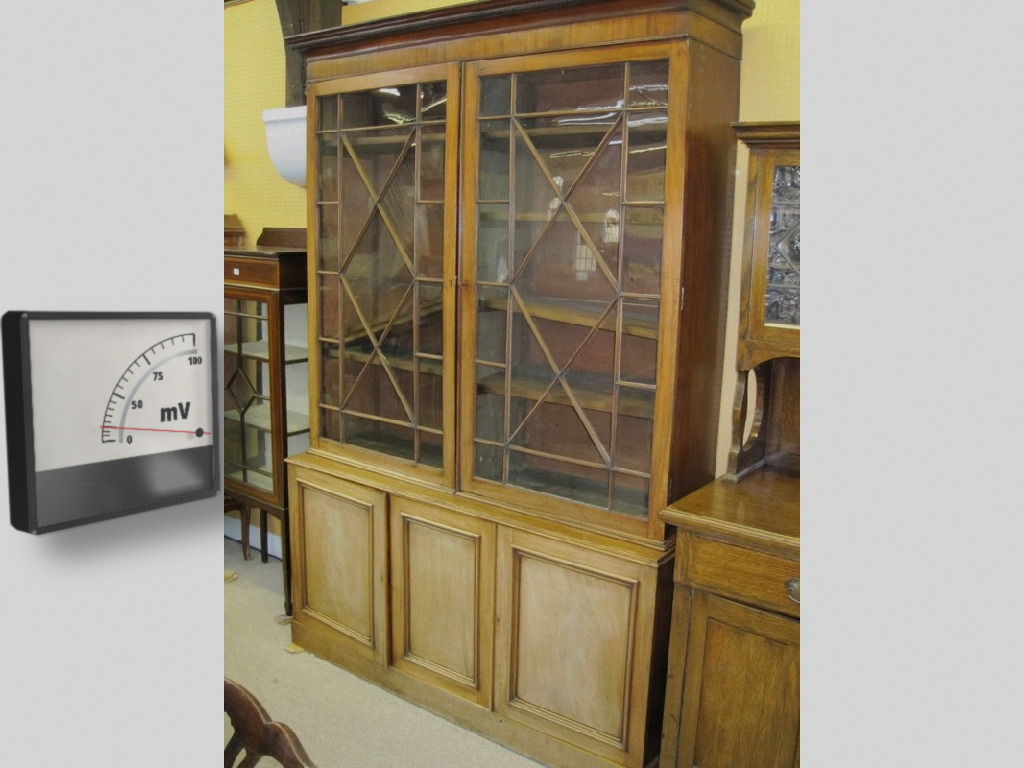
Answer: 25mV
